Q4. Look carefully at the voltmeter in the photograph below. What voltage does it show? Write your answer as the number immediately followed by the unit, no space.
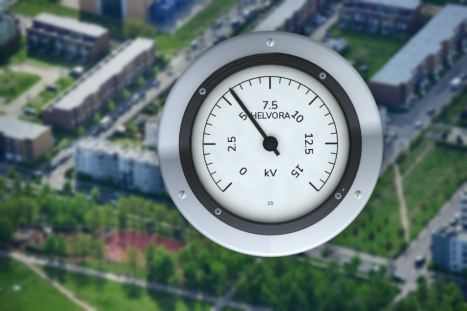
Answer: 5.5kV
